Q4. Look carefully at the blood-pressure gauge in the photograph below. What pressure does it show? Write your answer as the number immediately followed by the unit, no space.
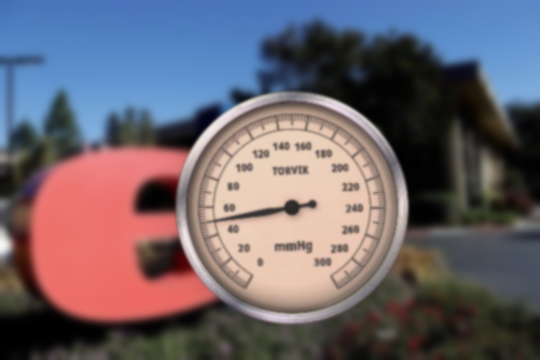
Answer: 50mmHg
